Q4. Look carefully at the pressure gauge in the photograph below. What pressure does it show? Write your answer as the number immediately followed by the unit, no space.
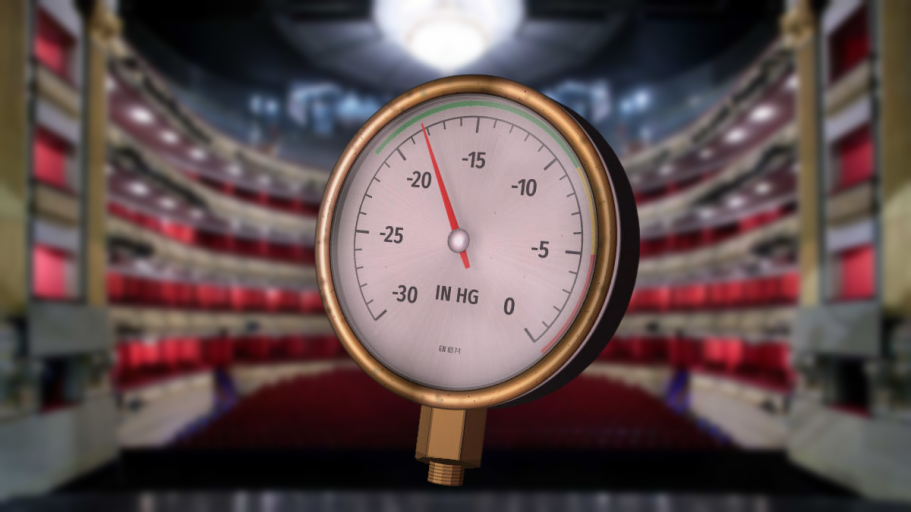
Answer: -18inHg
